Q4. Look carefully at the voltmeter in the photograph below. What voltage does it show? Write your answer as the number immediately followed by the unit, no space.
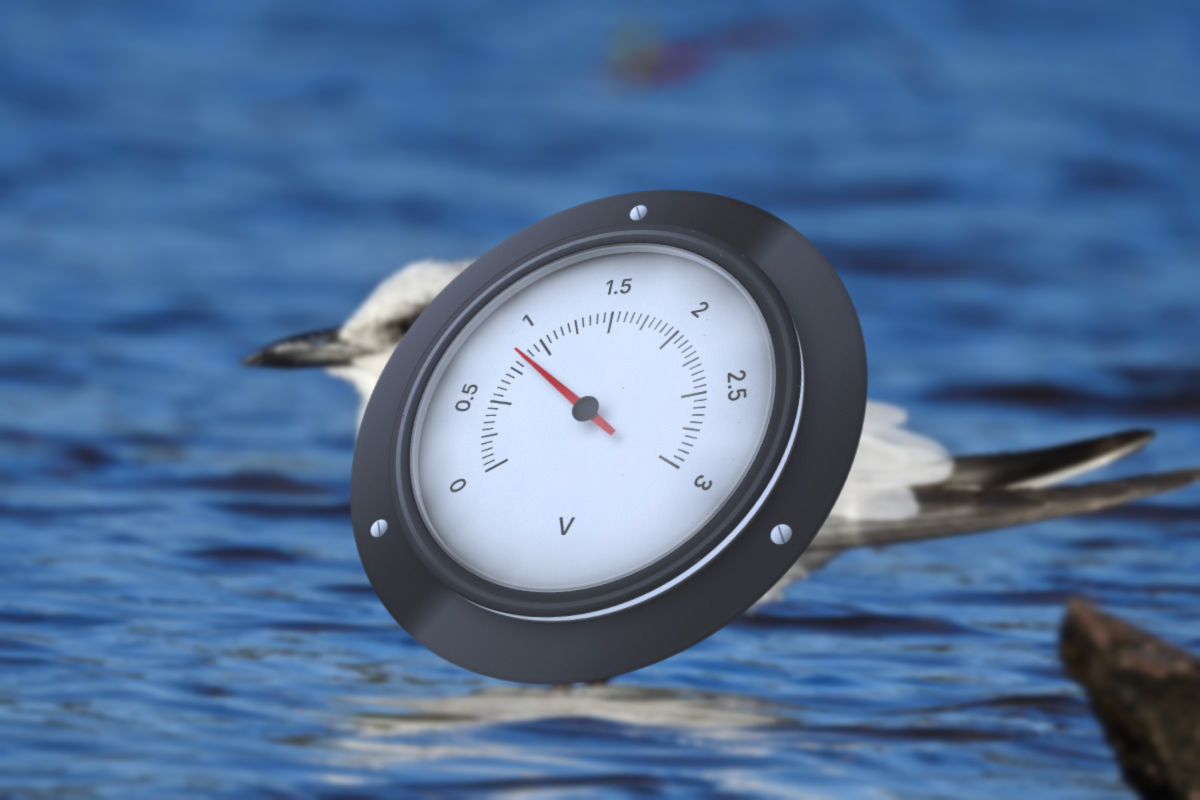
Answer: 0.85V
